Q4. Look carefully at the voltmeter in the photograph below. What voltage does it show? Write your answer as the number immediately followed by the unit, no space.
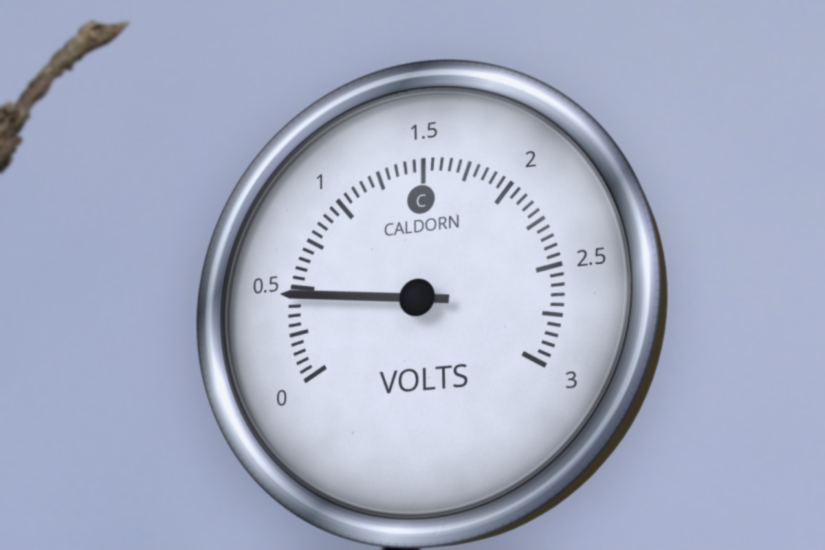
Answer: 0.45V
